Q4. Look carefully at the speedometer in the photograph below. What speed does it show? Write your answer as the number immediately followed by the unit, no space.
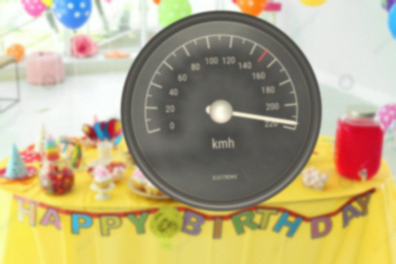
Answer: 215km/h
